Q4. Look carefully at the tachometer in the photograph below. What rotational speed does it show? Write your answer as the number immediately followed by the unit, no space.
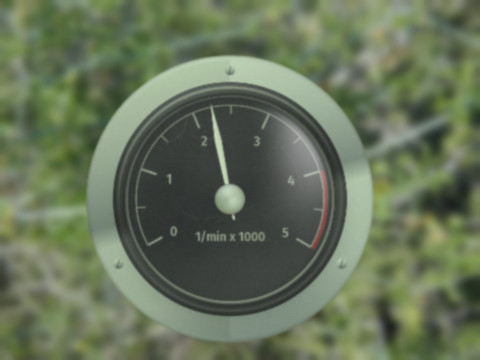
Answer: 2250rpm
